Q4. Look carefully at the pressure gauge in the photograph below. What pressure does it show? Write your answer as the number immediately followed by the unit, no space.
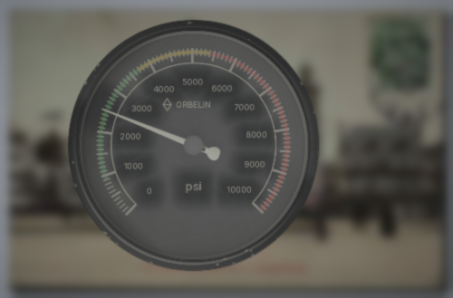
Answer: 2500psi
